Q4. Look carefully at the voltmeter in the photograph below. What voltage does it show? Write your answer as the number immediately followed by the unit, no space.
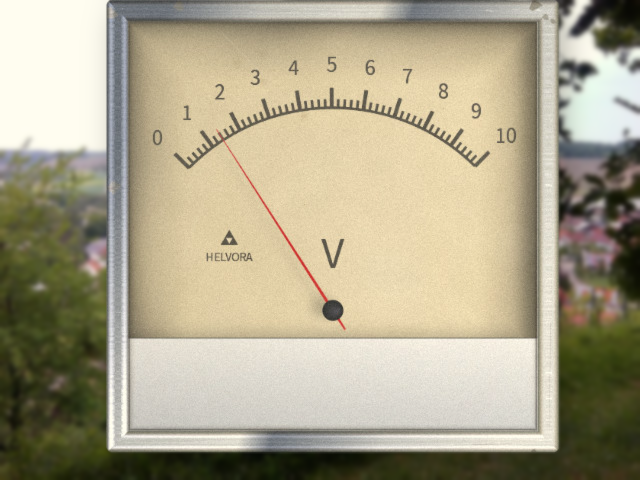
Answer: 1.4V
